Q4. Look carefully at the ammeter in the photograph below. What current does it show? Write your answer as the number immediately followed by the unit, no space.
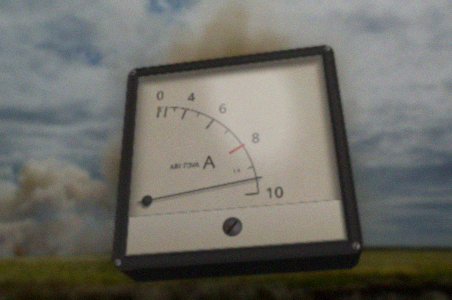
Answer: 9.5A
